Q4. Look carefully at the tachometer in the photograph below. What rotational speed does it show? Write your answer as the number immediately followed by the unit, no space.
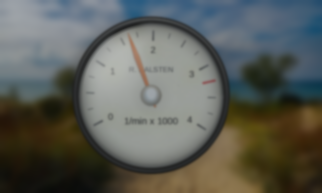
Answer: 1625rpm
